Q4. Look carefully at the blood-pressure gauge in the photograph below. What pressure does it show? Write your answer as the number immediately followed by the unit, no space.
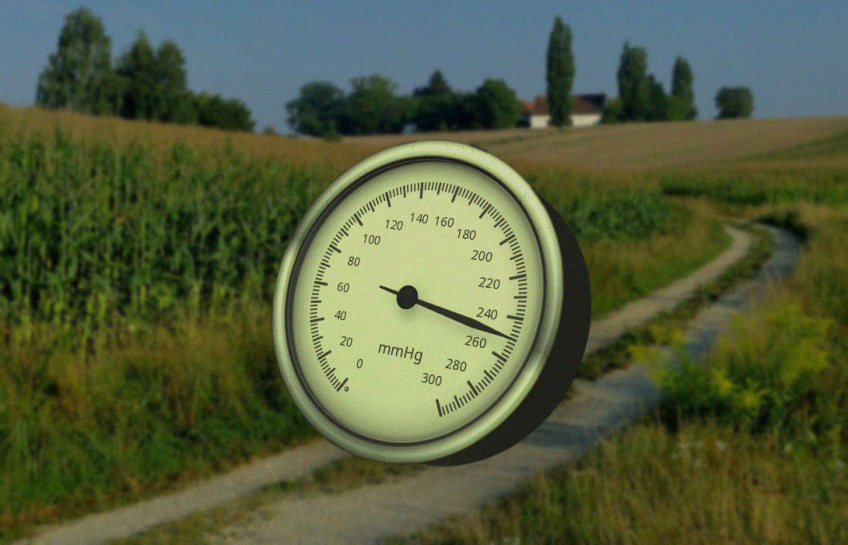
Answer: 250mmHg
